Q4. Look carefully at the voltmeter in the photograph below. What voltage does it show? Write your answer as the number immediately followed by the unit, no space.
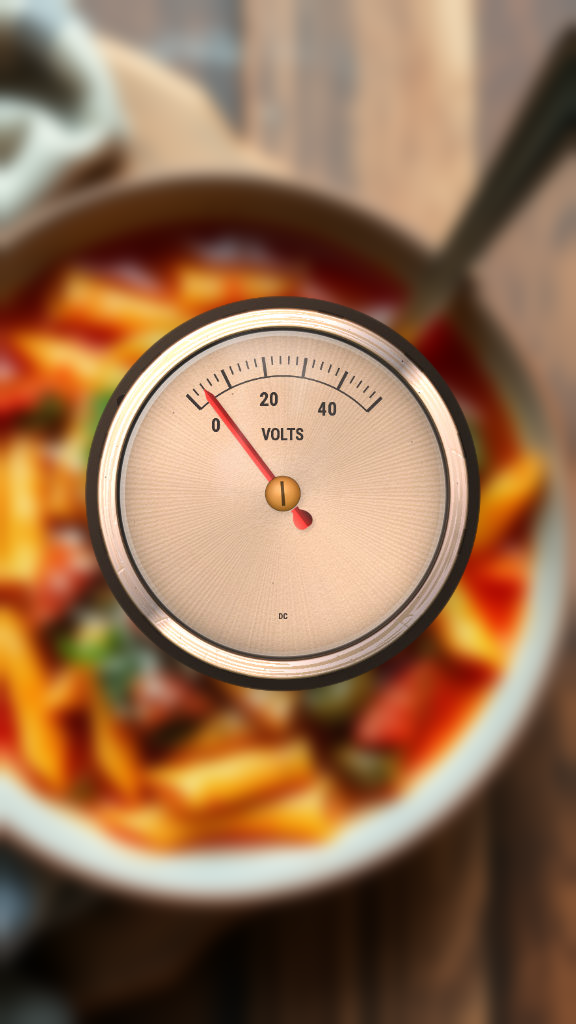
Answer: 4V
